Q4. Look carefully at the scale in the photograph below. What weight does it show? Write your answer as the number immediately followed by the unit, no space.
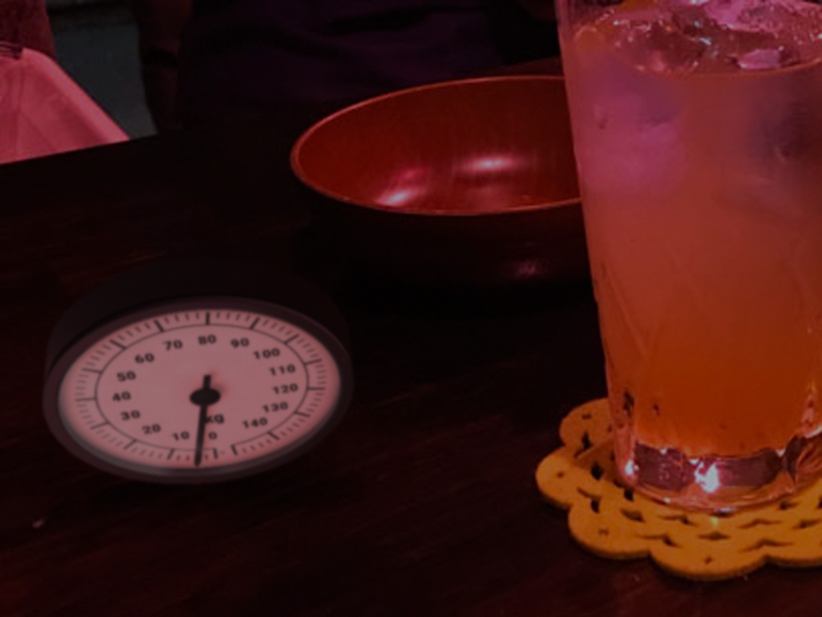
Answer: 4kg
